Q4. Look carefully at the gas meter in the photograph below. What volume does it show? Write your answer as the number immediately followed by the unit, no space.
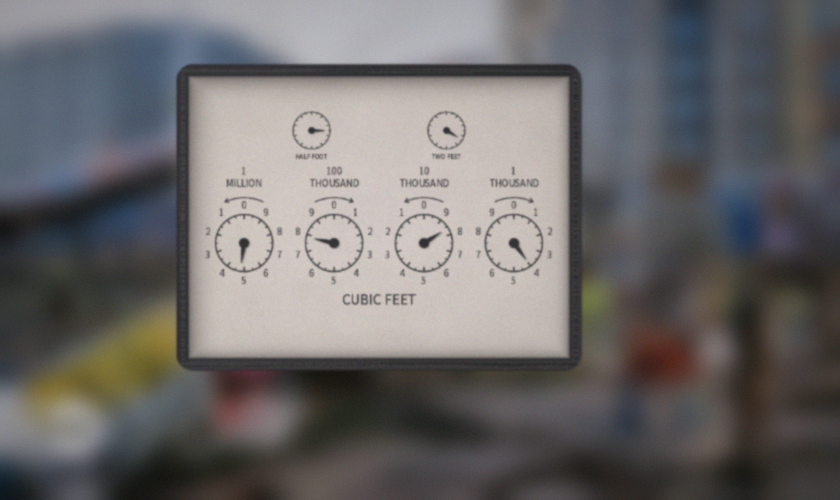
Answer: 478400ft³
